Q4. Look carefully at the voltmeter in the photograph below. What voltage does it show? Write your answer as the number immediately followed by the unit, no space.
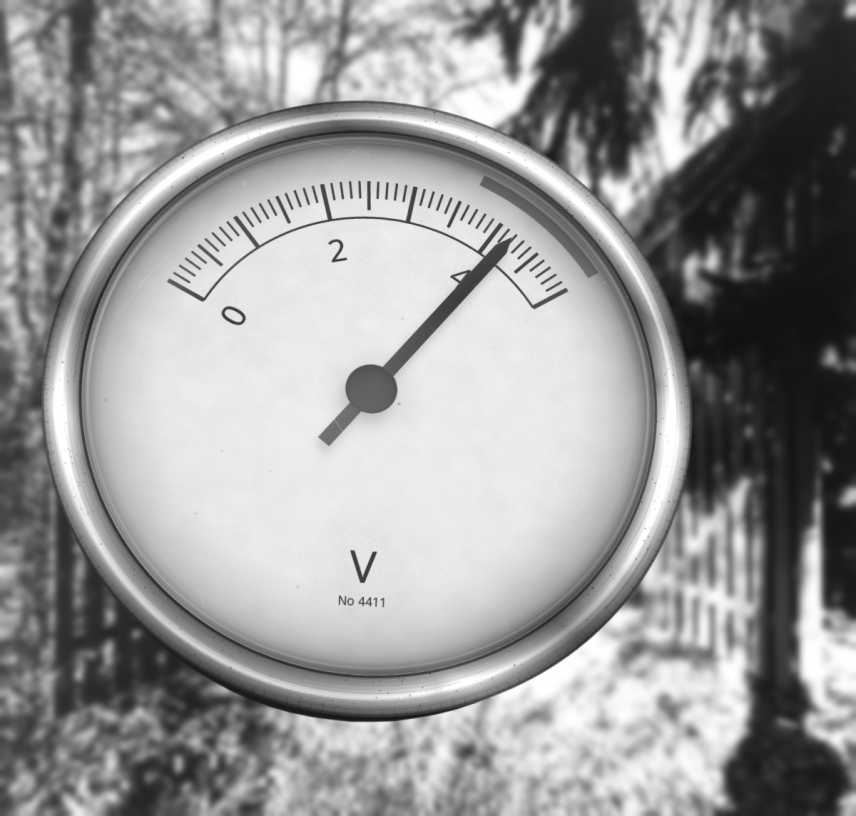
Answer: 4.2V
